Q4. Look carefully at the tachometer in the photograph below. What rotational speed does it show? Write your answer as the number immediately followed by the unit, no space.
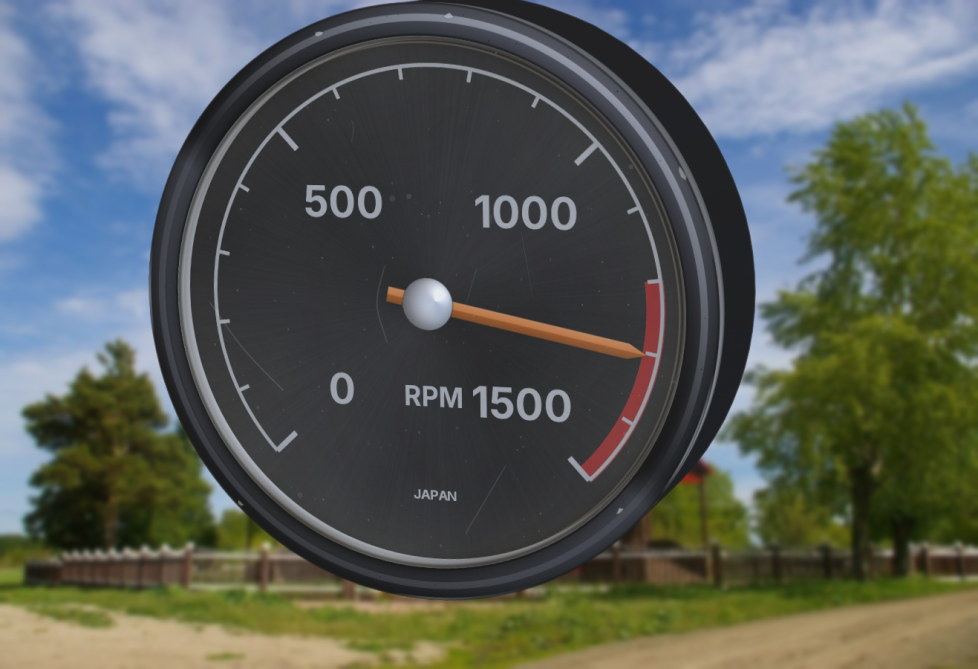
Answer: 1300rpm
